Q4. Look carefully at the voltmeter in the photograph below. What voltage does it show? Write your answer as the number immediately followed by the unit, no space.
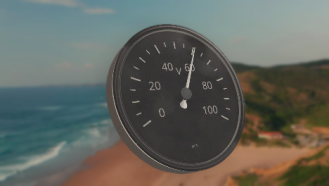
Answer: 60V
